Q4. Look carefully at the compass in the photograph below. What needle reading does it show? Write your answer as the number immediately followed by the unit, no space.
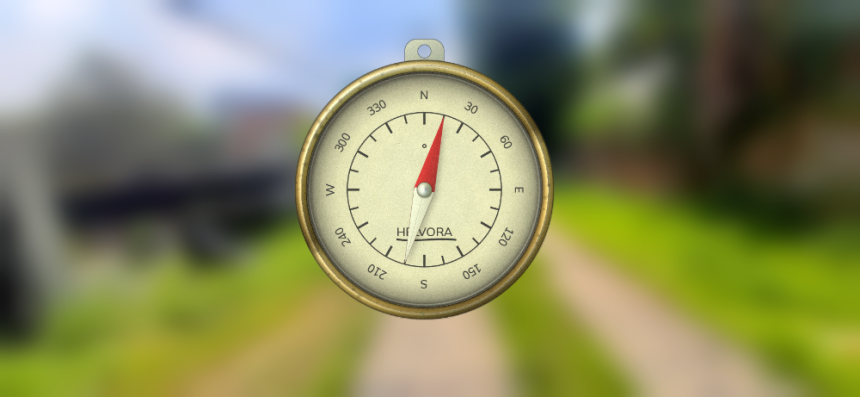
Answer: 15°
